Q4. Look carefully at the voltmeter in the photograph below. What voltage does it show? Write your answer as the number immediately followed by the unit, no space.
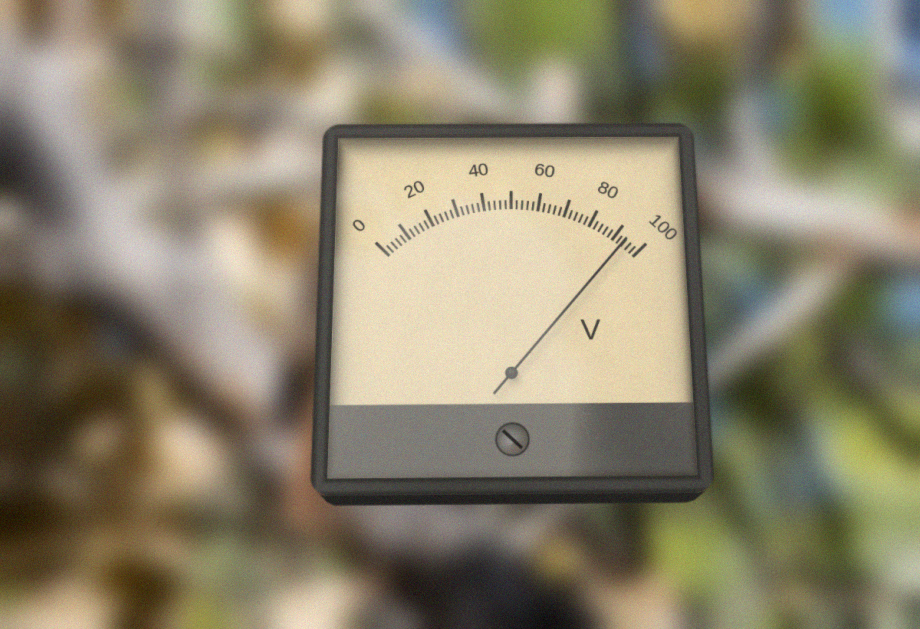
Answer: 94V
